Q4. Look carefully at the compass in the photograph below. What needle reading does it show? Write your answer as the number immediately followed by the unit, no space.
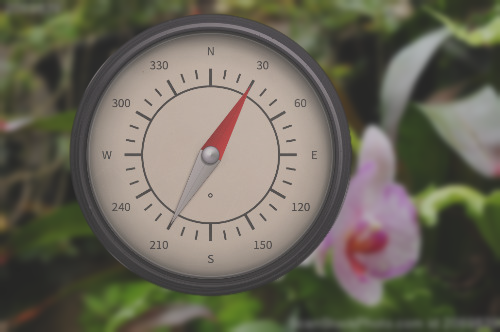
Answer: 30°
